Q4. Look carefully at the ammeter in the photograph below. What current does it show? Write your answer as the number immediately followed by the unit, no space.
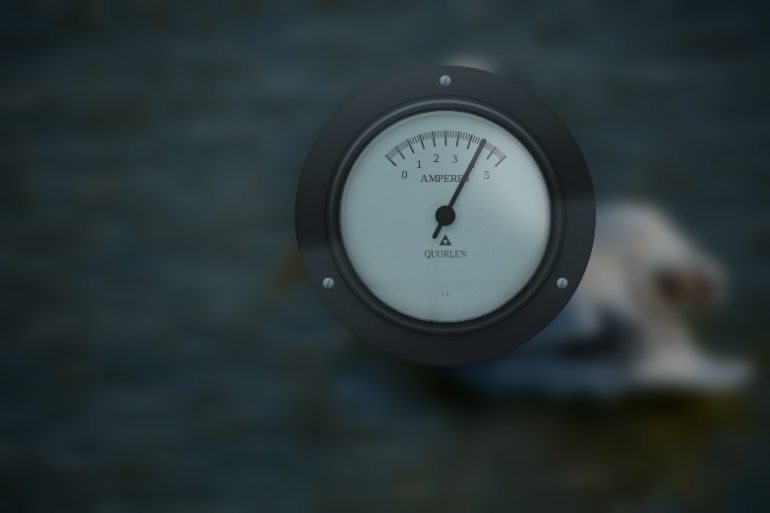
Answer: 4A
